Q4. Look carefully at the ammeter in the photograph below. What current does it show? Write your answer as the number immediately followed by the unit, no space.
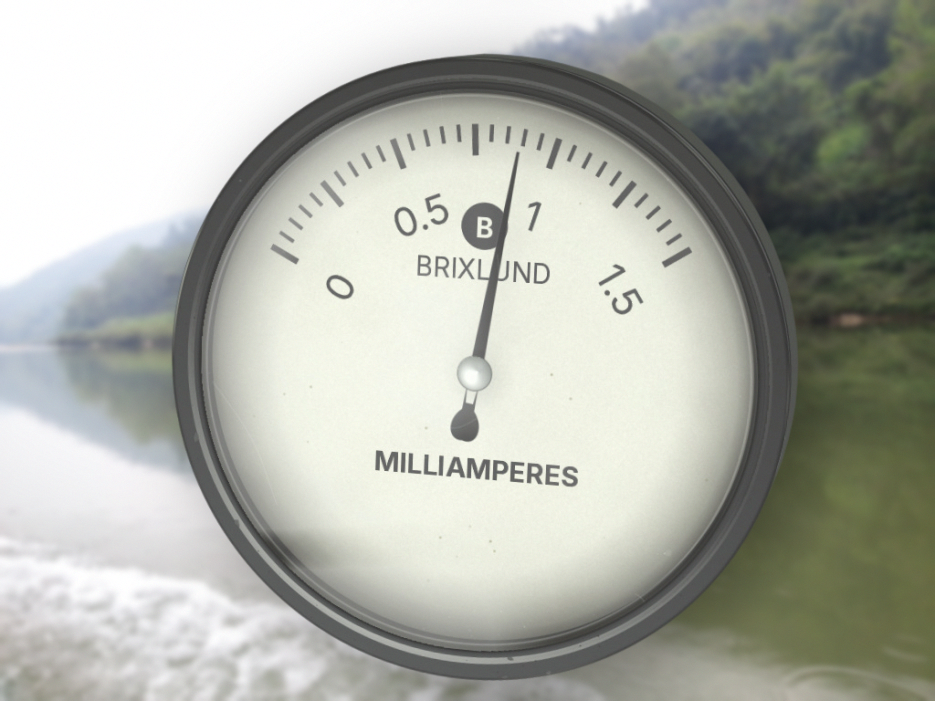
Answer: 0.9mA
